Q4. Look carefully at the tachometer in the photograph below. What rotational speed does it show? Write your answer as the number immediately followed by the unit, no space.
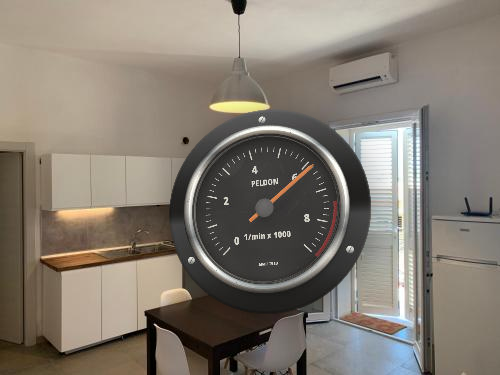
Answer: 6200rpm
